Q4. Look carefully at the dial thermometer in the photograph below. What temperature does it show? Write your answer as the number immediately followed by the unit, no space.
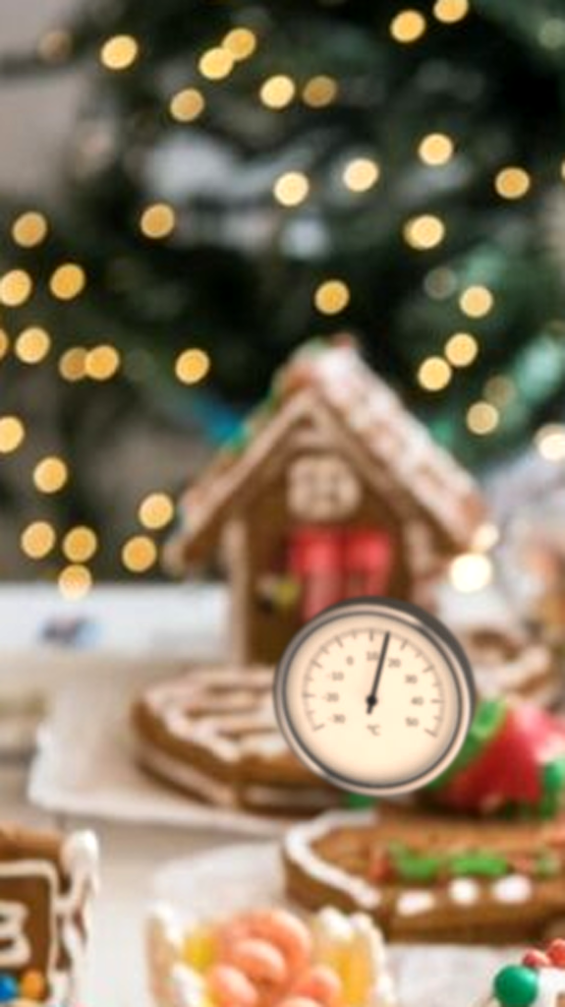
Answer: 15°C
